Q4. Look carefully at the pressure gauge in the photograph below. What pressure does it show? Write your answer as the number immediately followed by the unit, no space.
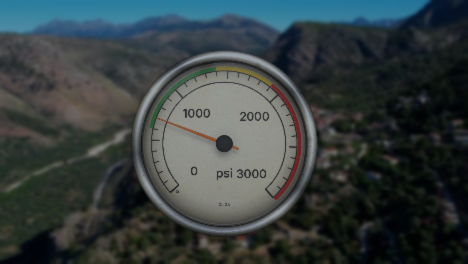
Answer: 700psi
